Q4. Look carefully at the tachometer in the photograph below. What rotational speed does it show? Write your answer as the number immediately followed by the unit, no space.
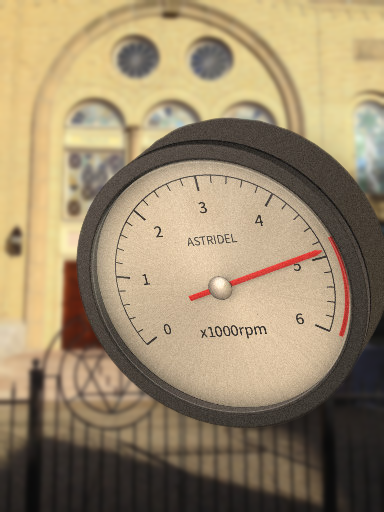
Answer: 4900rpm
